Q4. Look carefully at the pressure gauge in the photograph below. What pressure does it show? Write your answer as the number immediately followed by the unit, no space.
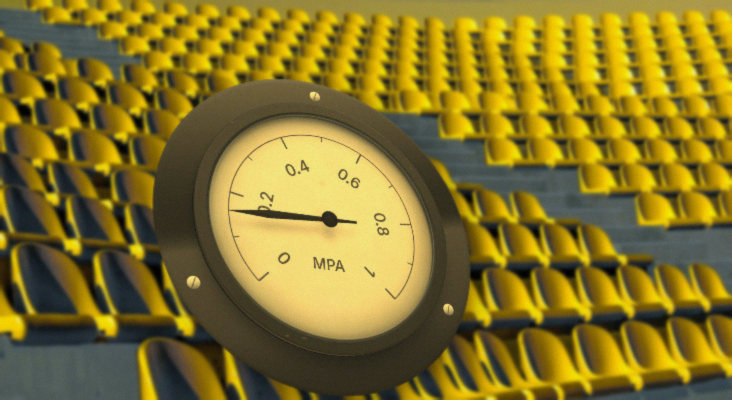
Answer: 0.15MPa
